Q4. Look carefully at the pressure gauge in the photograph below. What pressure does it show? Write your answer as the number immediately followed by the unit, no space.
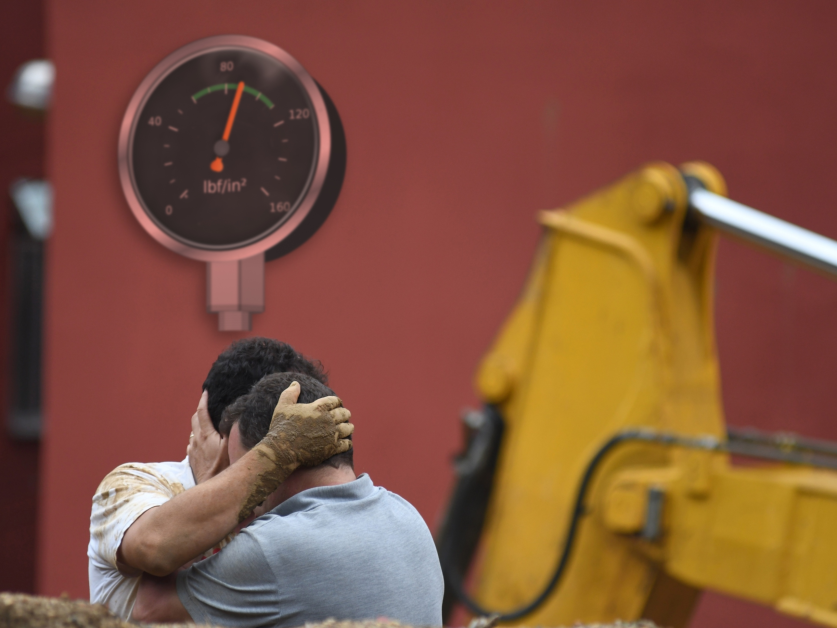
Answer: 90psi
